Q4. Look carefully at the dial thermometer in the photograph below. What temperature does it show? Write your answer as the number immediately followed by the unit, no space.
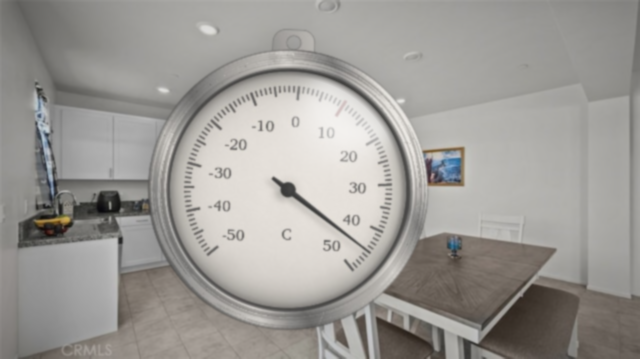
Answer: 45°C
